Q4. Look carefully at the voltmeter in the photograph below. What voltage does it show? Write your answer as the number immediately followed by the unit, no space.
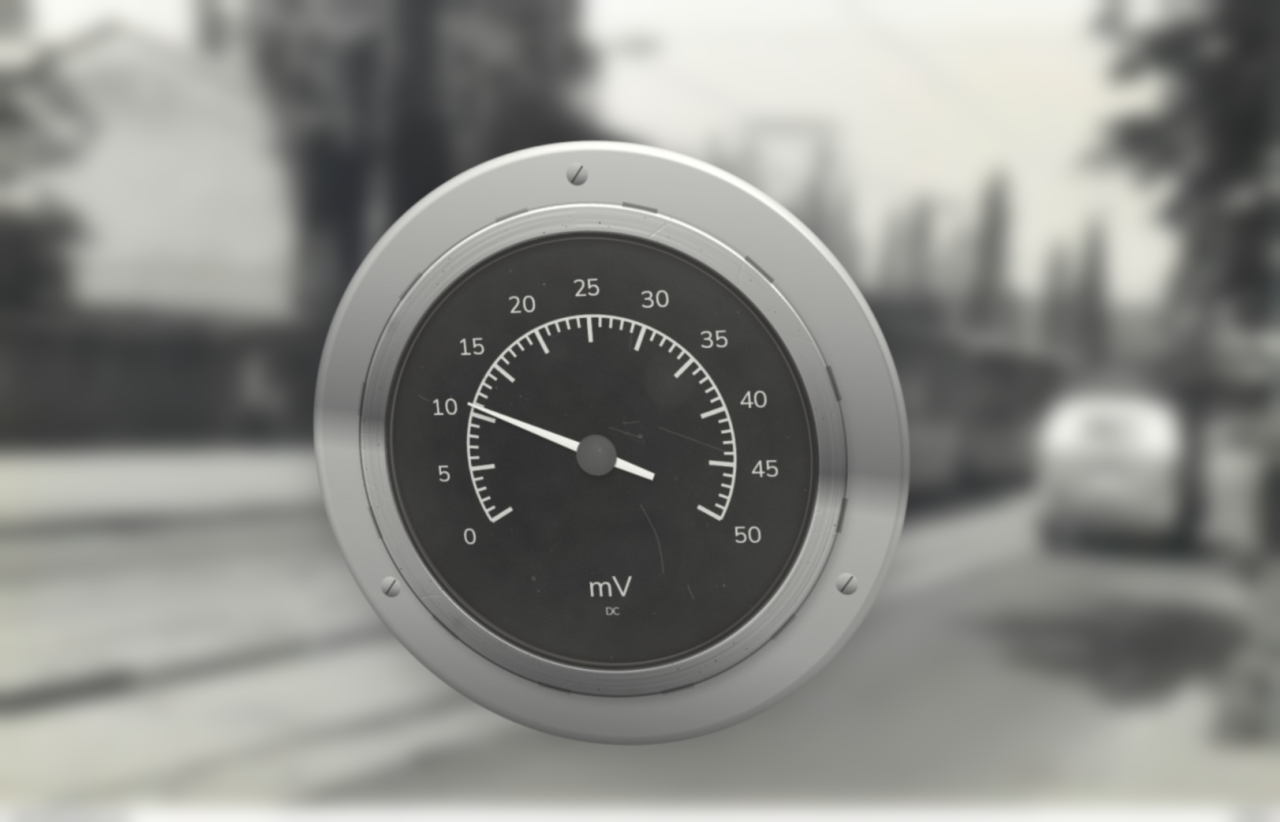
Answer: 11mV
